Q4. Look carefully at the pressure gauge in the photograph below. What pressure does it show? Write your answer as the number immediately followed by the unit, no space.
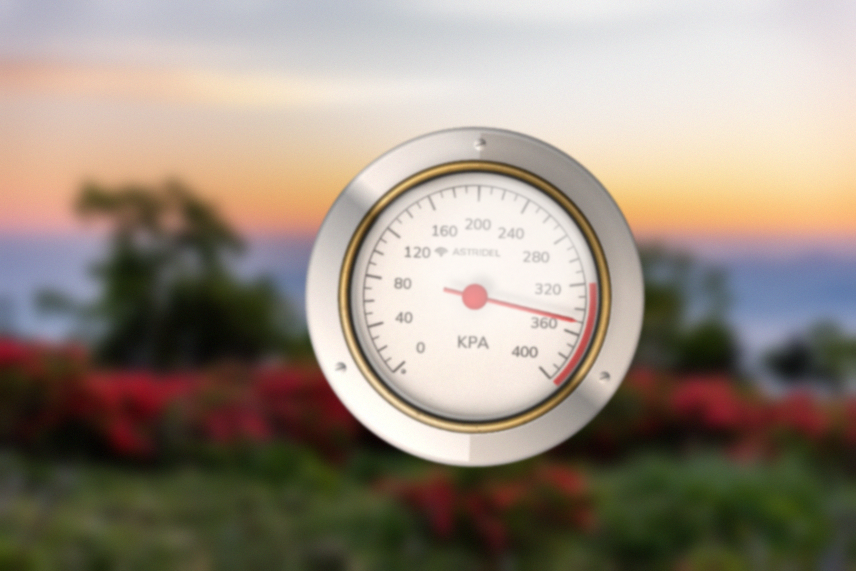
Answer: 350kPa
